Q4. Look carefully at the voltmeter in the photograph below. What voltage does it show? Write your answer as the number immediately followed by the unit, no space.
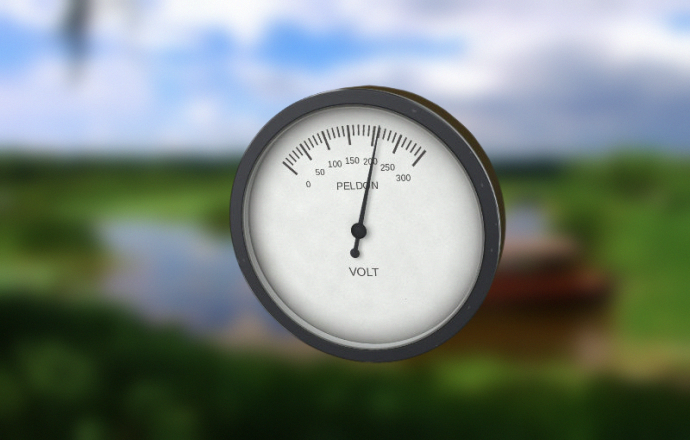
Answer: 210V
